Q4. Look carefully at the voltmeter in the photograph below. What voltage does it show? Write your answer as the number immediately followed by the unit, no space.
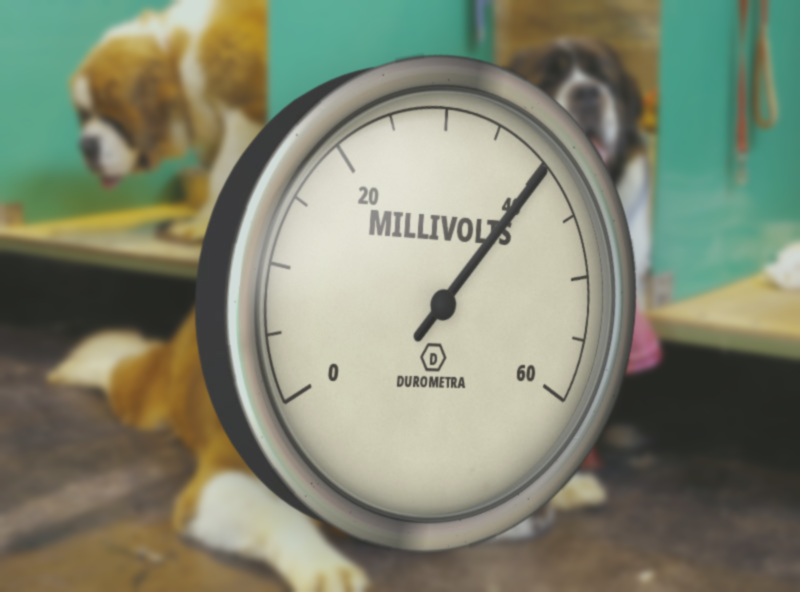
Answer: 40mV
